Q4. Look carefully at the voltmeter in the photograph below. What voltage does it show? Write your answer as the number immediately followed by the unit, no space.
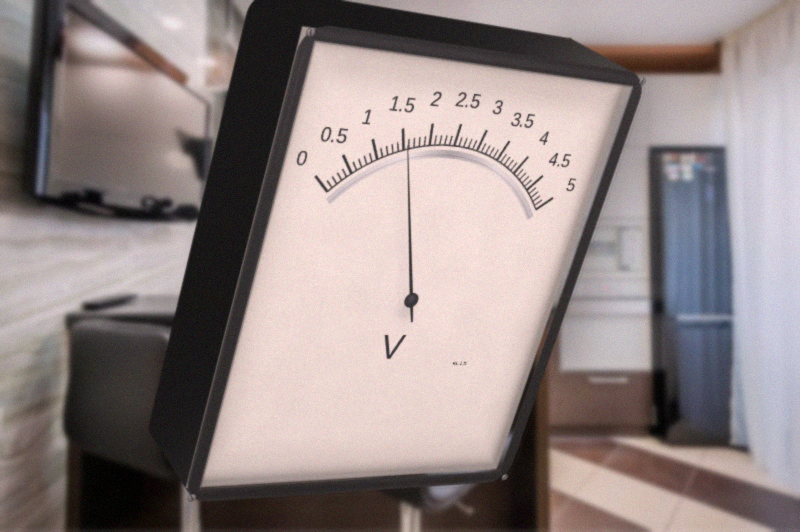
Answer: 1.5V
